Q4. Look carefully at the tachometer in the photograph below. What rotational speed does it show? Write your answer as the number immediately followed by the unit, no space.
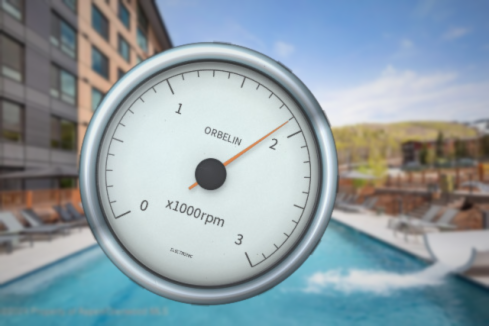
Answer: 1900rpm
